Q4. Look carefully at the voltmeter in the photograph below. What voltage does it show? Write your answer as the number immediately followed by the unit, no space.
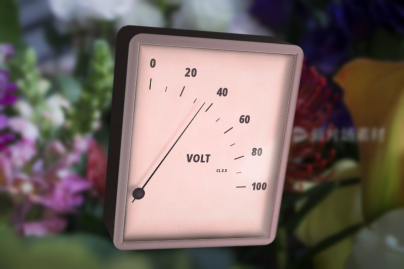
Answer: 35V
